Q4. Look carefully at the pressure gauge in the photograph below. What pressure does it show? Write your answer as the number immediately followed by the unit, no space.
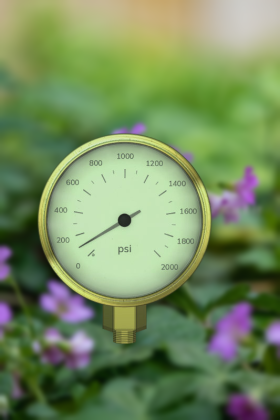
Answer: 100psi
